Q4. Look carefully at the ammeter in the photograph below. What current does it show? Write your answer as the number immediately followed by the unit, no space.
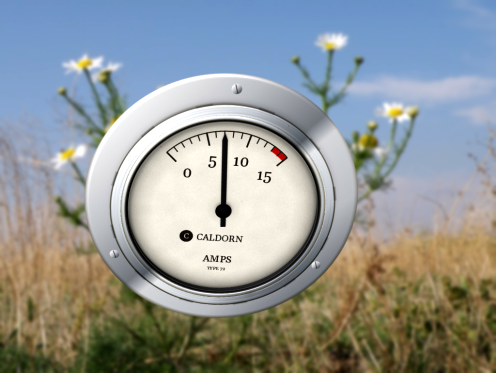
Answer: 7A
